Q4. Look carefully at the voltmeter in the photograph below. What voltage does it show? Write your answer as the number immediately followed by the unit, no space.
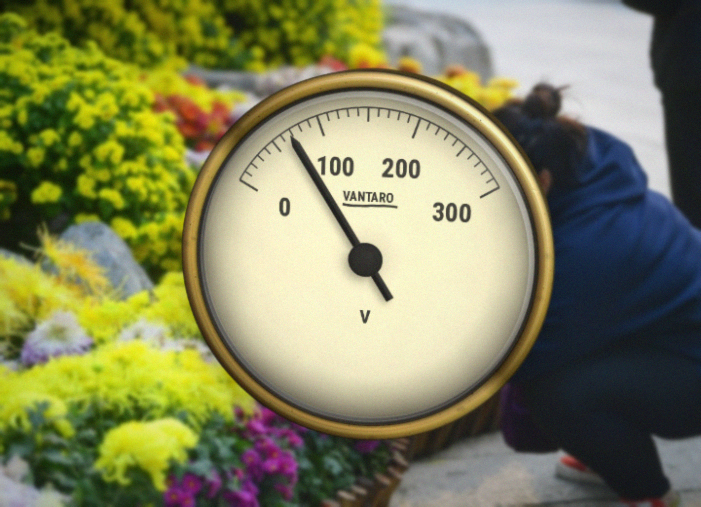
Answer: 70V
